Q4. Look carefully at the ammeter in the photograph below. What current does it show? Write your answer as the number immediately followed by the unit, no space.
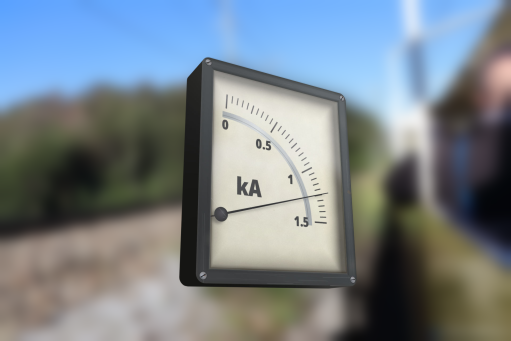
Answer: 1.25kA
